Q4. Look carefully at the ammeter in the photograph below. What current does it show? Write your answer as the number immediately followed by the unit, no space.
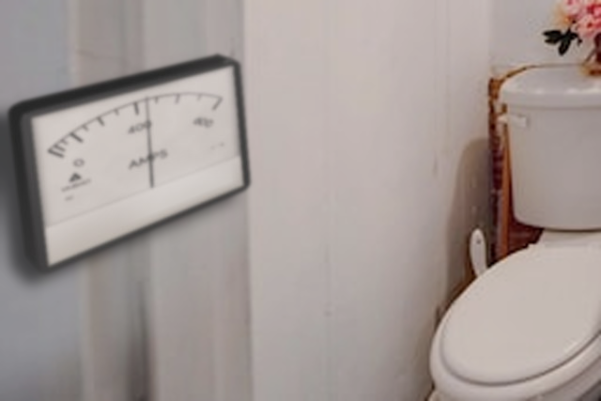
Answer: 425A
